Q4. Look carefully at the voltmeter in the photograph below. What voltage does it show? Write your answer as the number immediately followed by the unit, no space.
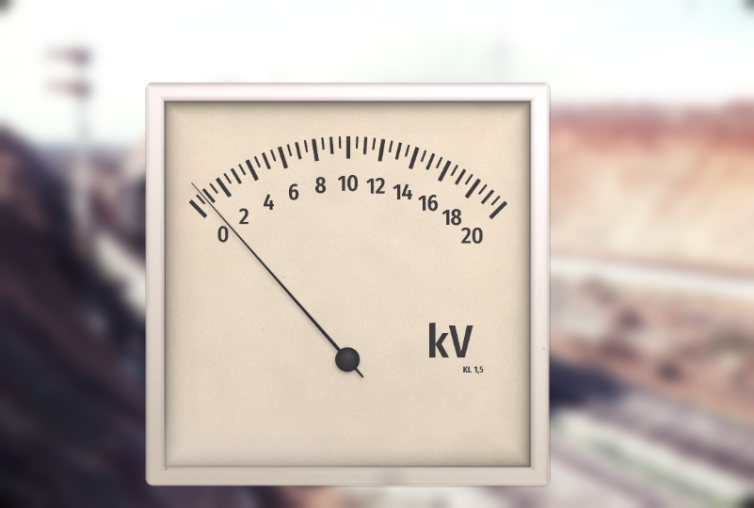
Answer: 0.75kV
